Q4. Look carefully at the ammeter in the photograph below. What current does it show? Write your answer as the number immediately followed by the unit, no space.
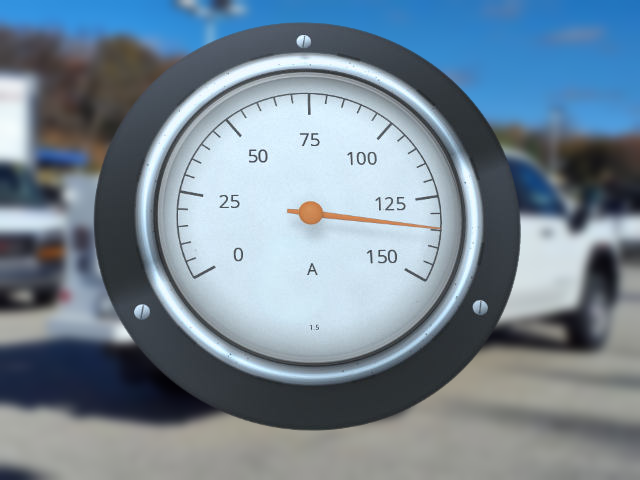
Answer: 135A
